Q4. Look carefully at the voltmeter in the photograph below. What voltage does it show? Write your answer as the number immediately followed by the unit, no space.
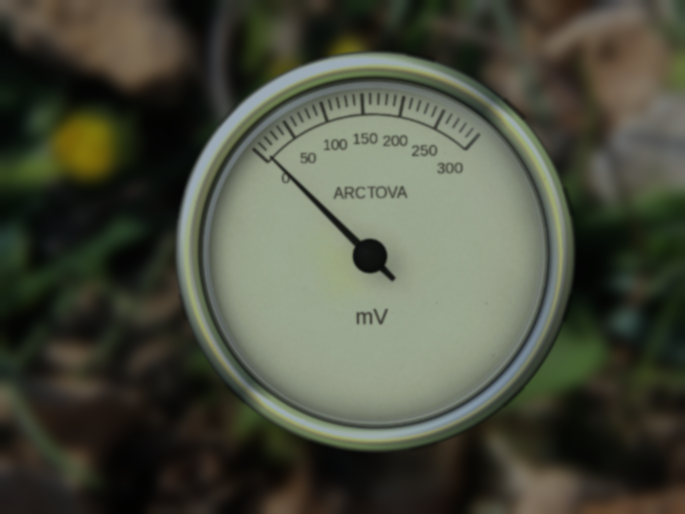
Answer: 10mV
